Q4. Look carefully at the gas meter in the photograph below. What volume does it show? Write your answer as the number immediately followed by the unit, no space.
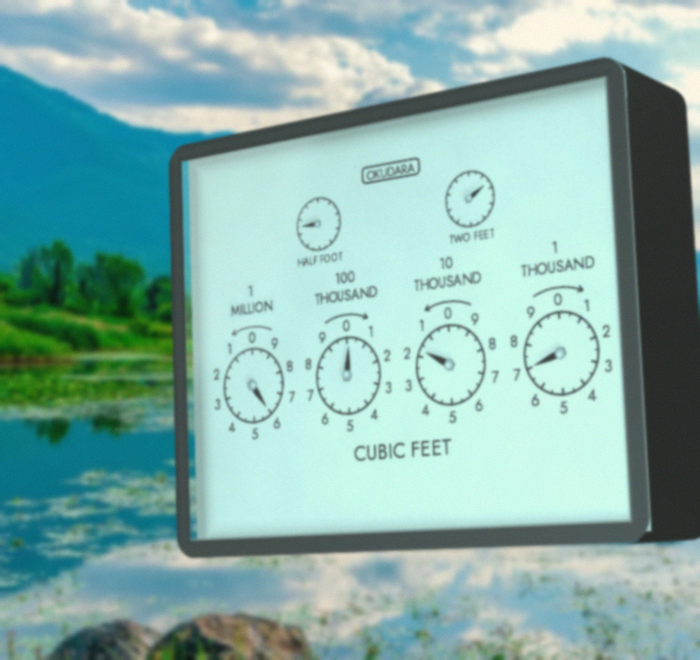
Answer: 601700ft³
